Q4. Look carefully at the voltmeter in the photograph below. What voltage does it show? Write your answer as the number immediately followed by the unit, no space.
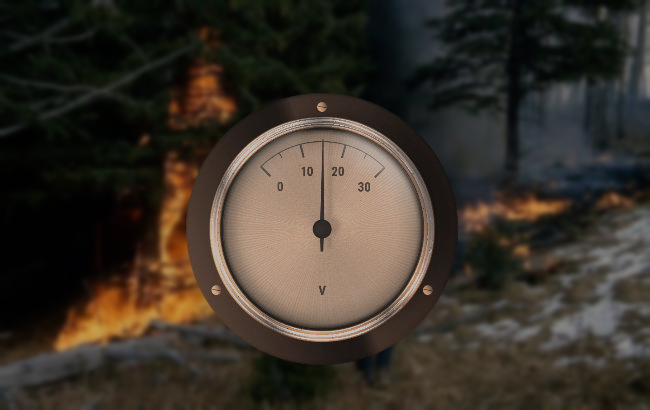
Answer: 15V
